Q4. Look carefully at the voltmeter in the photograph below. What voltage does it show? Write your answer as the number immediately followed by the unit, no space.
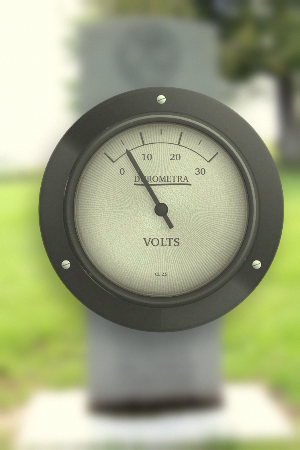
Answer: 5V
